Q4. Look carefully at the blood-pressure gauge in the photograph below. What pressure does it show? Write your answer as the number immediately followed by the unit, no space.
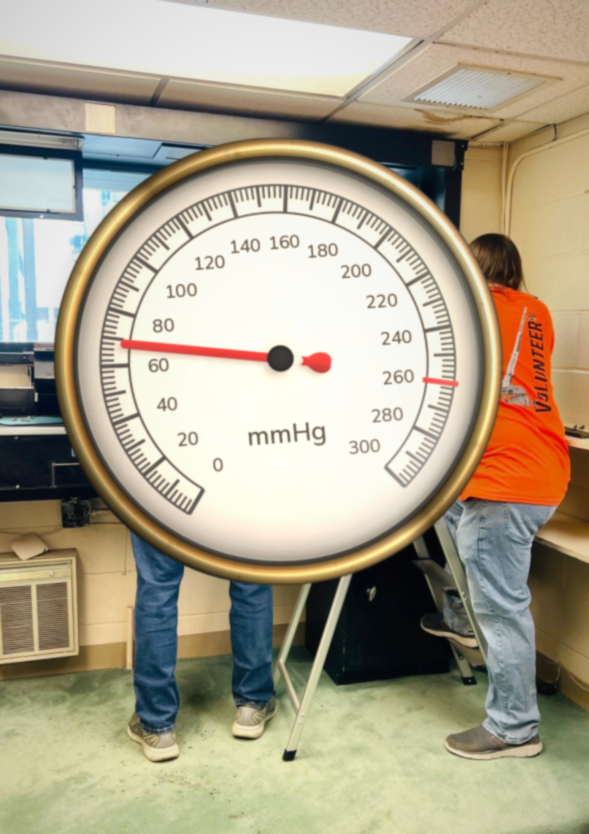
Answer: 68mmHg
